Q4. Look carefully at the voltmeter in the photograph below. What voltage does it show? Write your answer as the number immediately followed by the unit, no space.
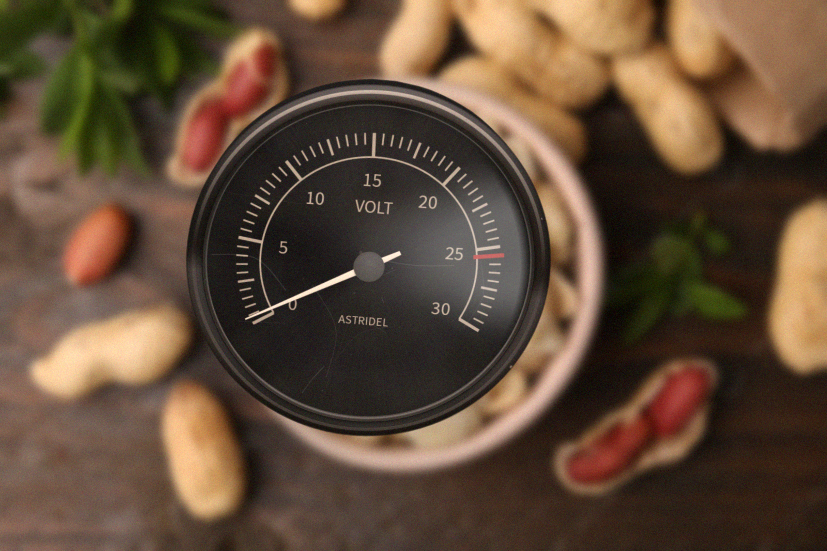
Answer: 0.5V
